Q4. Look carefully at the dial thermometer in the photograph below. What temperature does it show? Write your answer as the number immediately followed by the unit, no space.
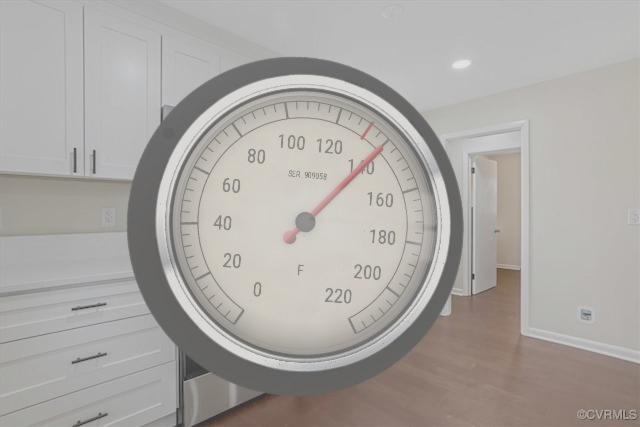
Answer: 140°F
